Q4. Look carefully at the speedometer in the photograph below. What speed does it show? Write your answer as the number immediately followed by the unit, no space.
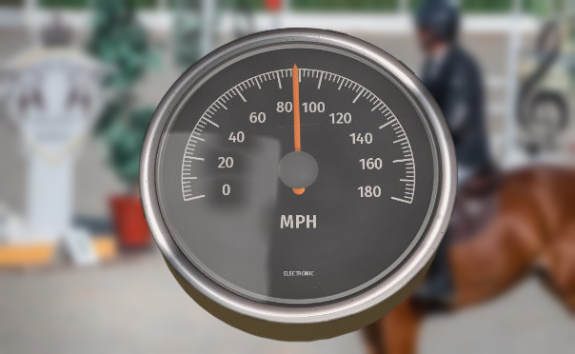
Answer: 88mph
